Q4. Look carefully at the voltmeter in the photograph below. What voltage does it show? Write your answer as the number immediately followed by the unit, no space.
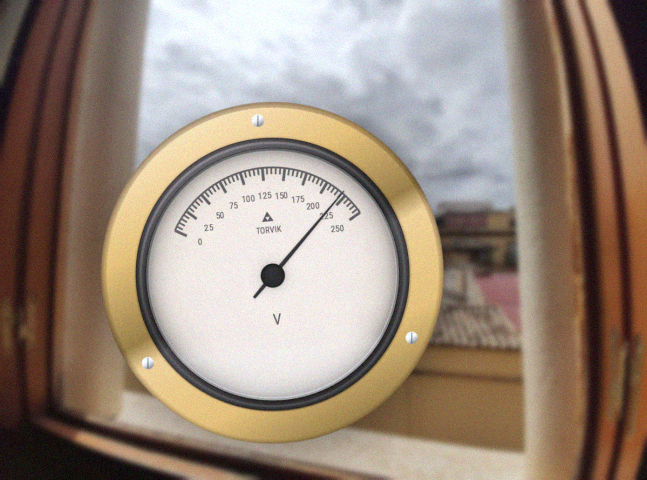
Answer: 220V
